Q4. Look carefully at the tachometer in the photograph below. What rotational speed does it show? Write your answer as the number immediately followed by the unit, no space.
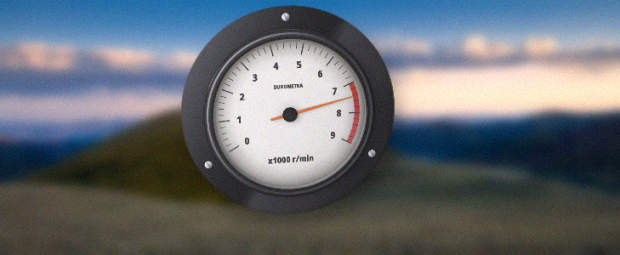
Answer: 7400rpm
